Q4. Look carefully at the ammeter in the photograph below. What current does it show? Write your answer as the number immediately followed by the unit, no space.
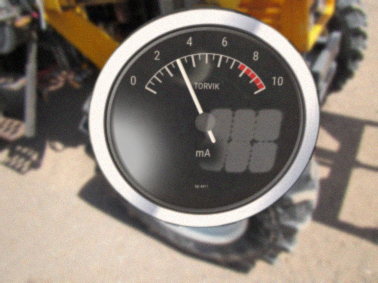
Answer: 3mA
